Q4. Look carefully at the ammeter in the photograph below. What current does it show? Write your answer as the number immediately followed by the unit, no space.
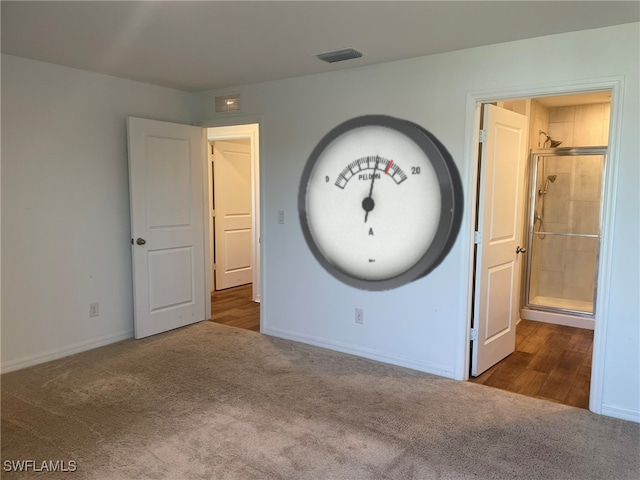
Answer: 12.5A
